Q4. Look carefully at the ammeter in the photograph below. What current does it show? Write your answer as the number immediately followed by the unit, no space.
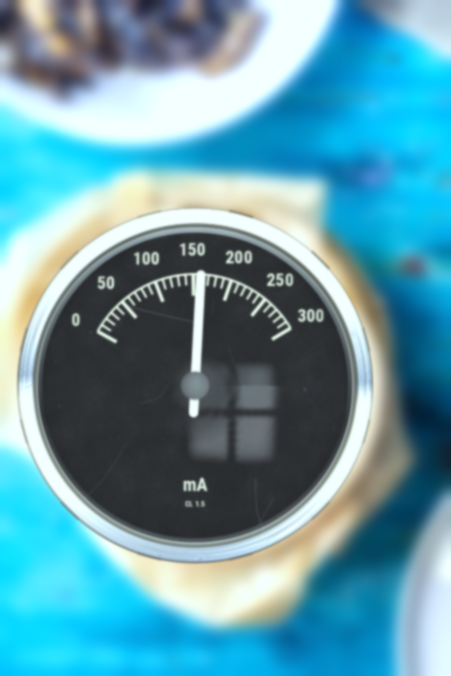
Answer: 160mA
